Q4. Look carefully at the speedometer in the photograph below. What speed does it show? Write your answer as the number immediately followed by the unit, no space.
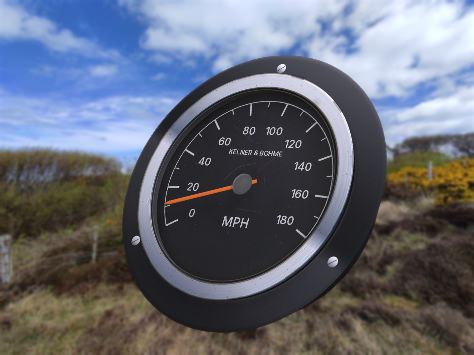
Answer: 10mph
